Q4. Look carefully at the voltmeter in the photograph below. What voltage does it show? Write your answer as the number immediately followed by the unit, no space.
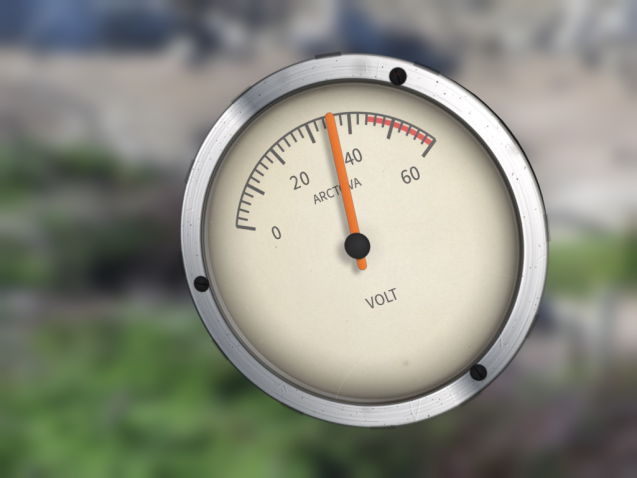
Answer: 36V
